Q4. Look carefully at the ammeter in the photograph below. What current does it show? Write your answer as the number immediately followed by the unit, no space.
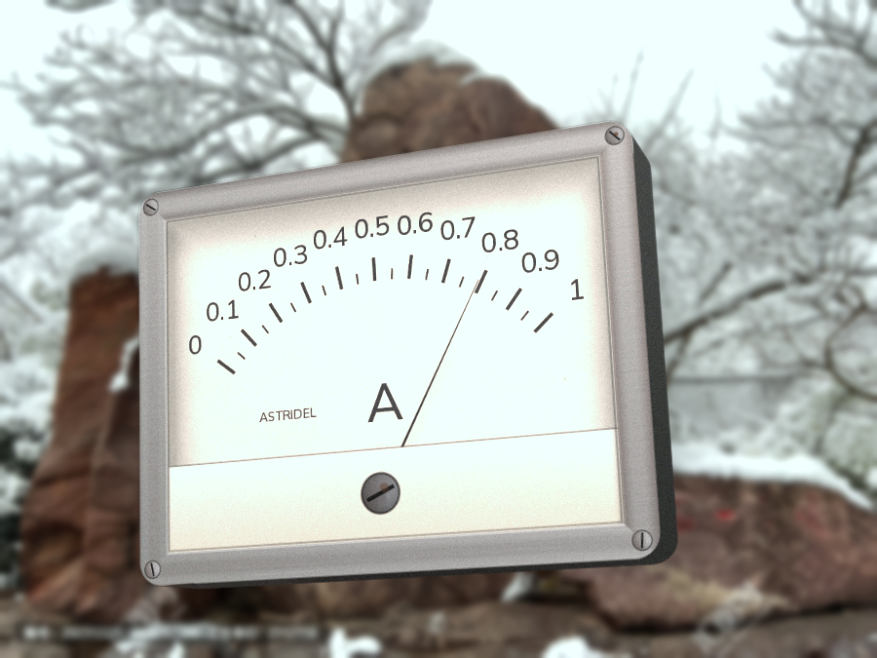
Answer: 0.8A
